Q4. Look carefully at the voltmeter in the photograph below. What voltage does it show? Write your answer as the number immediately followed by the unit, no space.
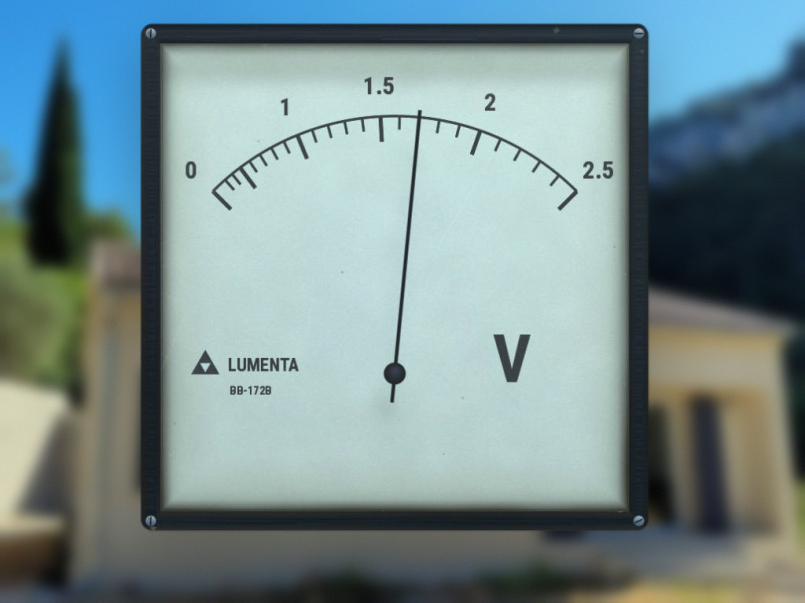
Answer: 1.7V
